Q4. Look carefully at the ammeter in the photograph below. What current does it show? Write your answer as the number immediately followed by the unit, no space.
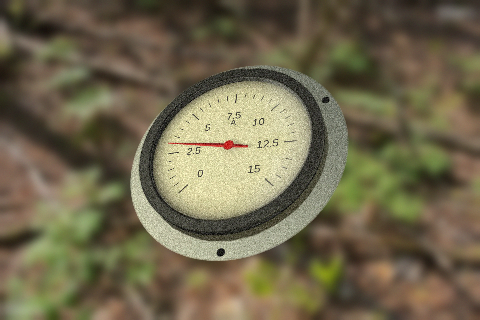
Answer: 3A
